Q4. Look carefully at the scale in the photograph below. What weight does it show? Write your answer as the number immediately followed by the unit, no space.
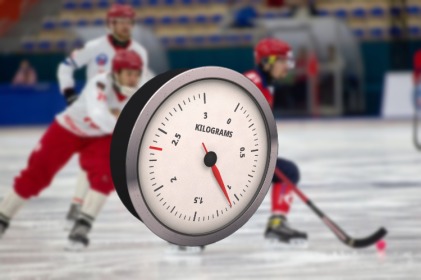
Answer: 1.1kg
